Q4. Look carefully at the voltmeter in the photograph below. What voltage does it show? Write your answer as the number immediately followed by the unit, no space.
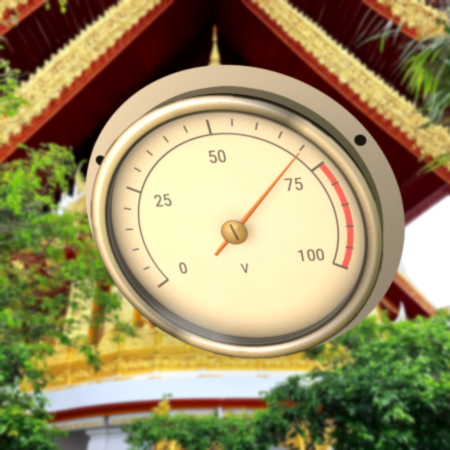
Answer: 70V
